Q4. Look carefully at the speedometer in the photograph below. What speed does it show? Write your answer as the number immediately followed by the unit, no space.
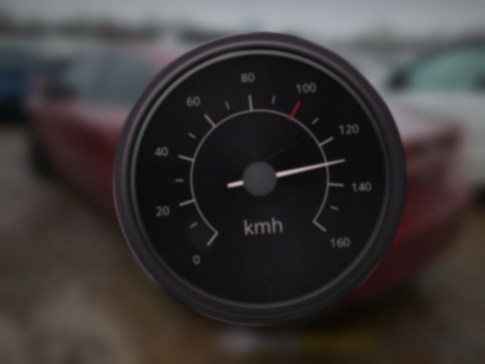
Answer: 130km/h
